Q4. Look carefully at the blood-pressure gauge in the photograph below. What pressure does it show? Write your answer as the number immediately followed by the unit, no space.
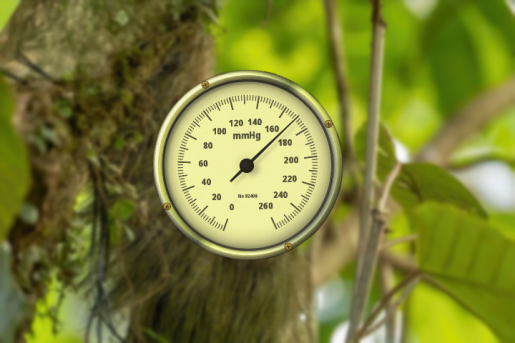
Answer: 170mmHg
